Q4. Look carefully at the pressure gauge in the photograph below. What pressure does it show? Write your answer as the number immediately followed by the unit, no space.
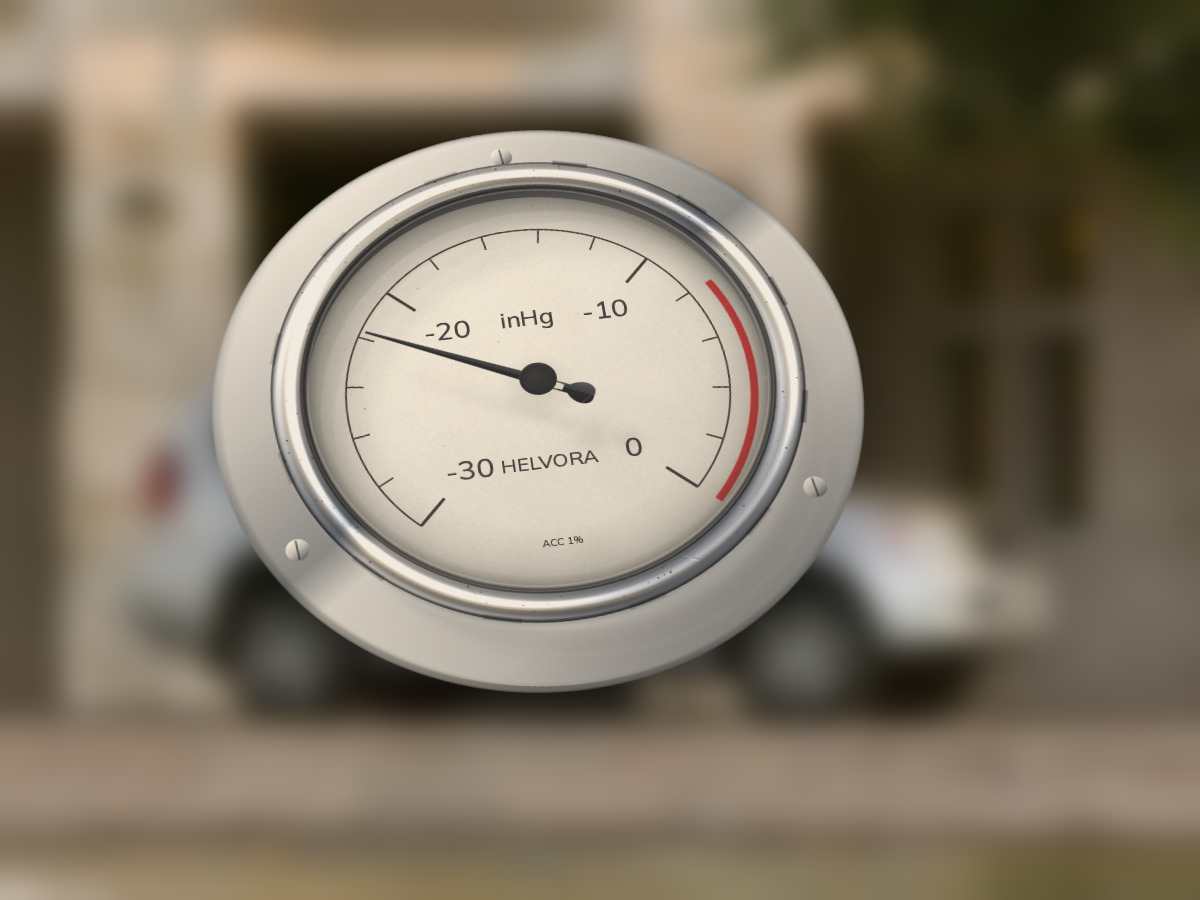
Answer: -22inHg
